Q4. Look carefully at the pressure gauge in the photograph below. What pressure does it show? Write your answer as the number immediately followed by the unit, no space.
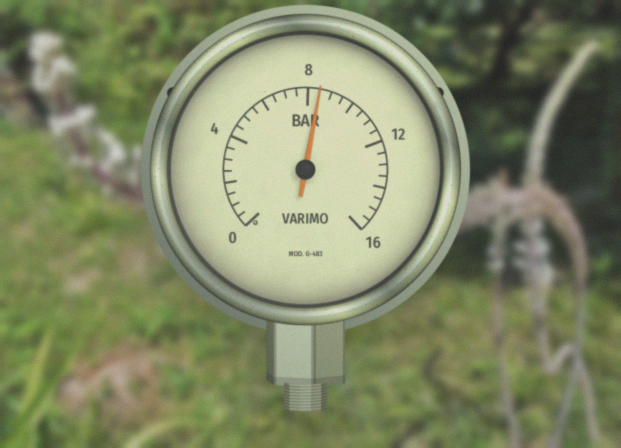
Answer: 8.5bar
